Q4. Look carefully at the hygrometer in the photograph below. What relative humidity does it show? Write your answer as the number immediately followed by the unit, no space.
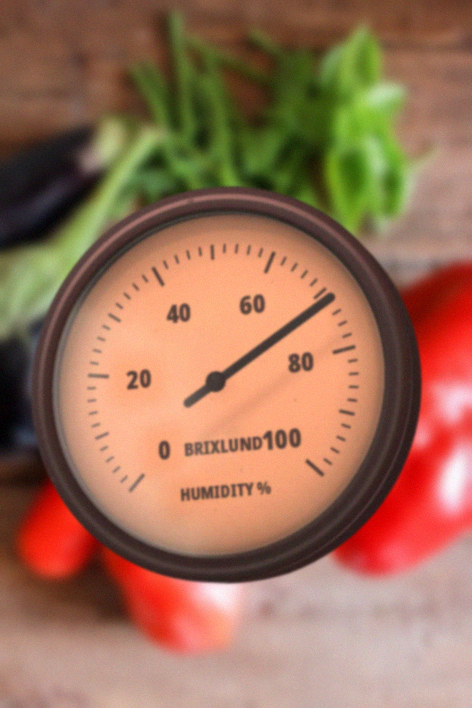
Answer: 72%
